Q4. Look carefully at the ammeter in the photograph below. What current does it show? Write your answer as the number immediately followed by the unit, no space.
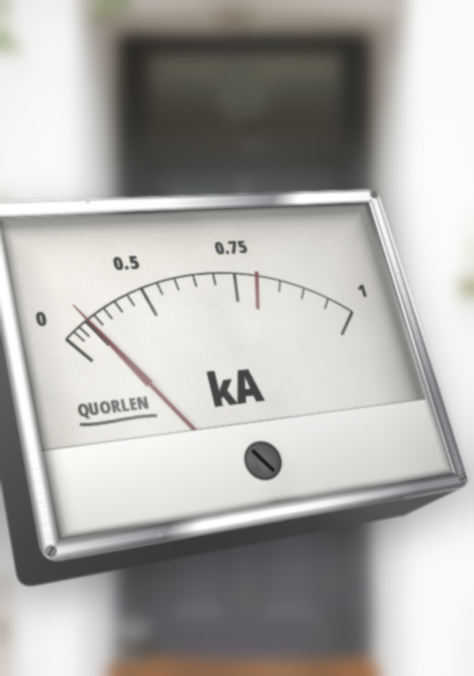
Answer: 0.25kA
